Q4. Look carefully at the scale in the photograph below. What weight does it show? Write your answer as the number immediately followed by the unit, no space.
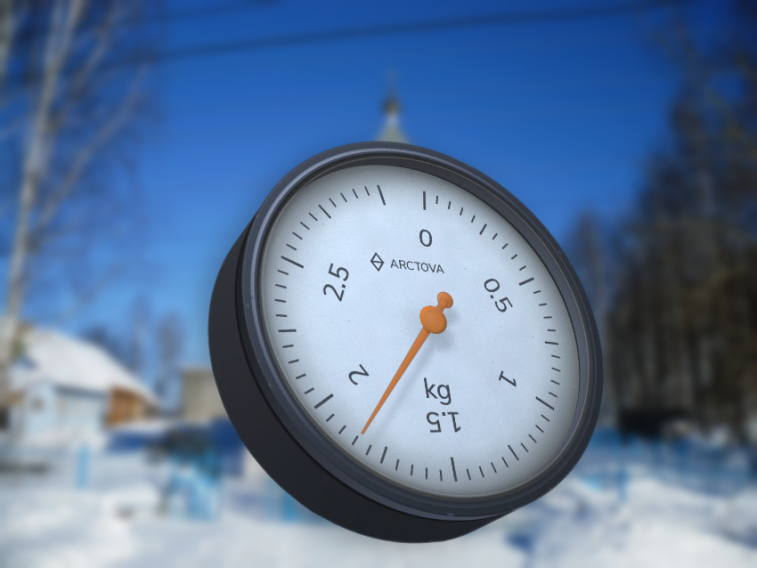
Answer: 1.85kg
